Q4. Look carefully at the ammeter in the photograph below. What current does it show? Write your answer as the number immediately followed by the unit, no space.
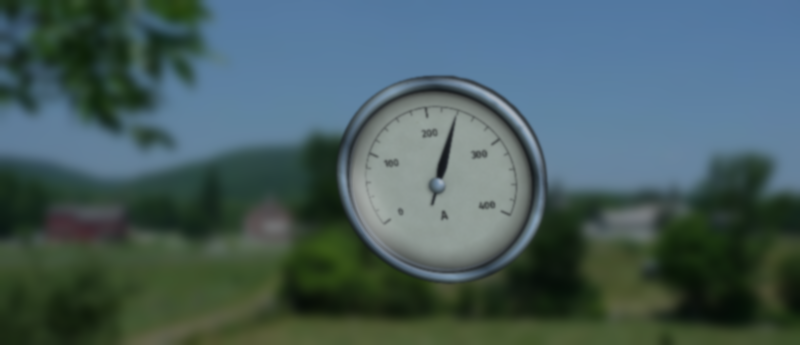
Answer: 240A
